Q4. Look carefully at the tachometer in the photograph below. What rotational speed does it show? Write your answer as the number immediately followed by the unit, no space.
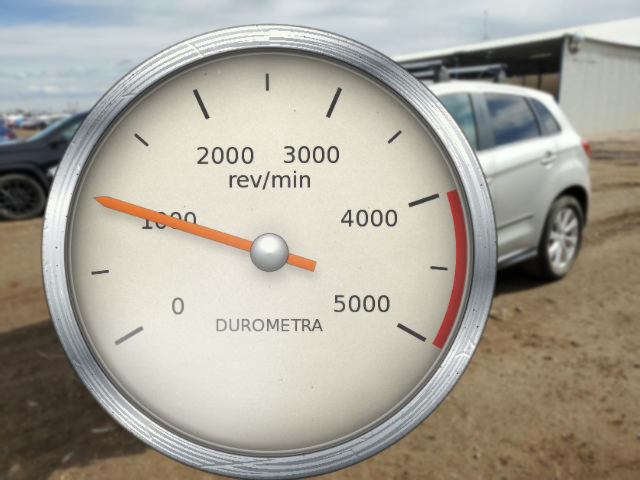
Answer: 1000rpm
